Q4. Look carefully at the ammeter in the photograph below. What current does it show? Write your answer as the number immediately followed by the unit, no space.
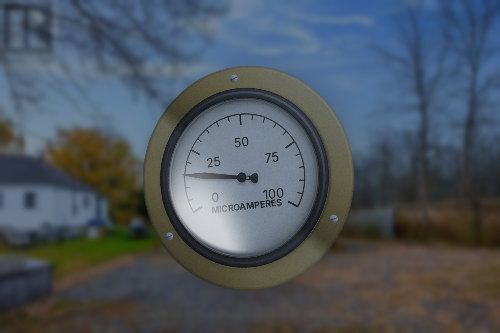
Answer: 15µA
